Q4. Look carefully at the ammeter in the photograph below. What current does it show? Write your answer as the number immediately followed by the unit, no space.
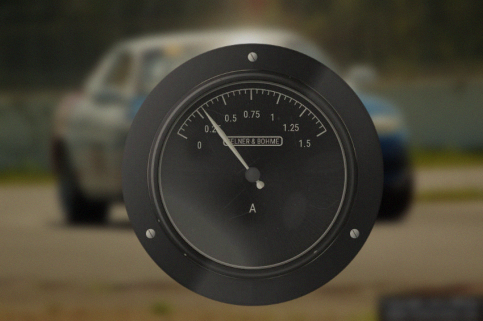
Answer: 0.3A
